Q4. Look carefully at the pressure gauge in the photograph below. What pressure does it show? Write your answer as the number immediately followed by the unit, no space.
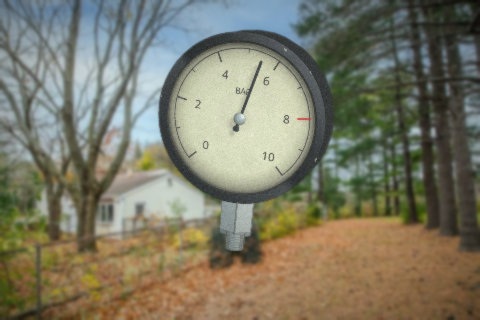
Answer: 5.5bar
